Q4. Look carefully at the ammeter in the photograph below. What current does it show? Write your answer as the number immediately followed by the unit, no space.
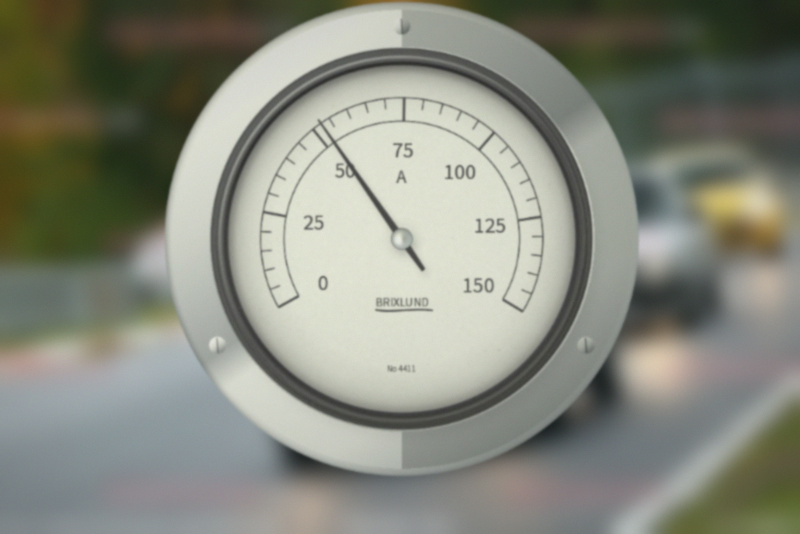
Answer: 52.5A
